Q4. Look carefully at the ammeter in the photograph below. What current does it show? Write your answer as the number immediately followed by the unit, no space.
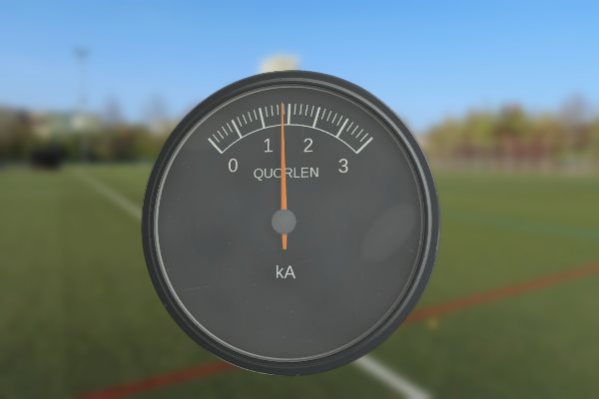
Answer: 1.4kA
